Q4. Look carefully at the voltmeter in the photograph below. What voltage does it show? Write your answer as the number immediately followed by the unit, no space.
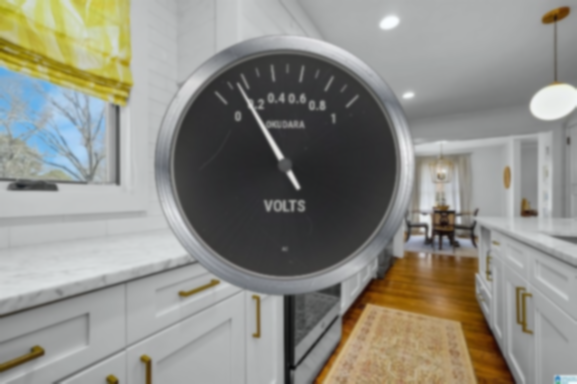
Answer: 0.15V
